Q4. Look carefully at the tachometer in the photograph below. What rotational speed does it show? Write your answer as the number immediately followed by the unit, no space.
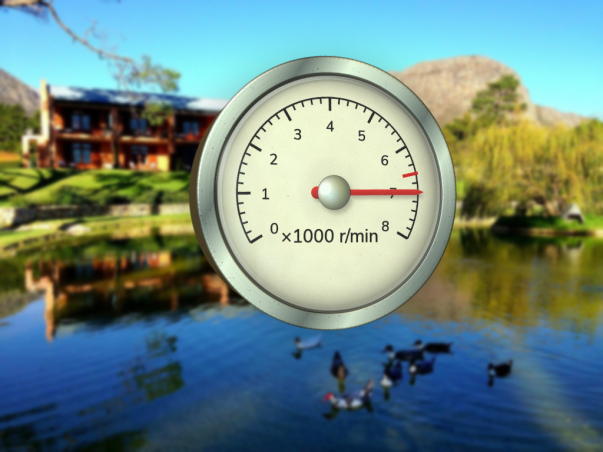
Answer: 7000rpm
